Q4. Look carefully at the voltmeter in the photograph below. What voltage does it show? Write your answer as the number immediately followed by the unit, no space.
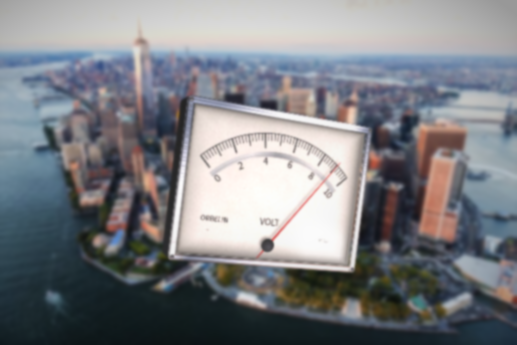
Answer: 9V
